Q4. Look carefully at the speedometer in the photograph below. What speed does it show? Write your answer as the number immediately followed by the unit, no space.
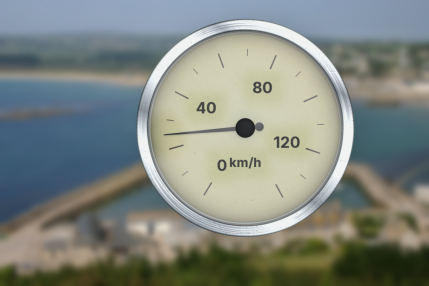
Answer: 25km/h
